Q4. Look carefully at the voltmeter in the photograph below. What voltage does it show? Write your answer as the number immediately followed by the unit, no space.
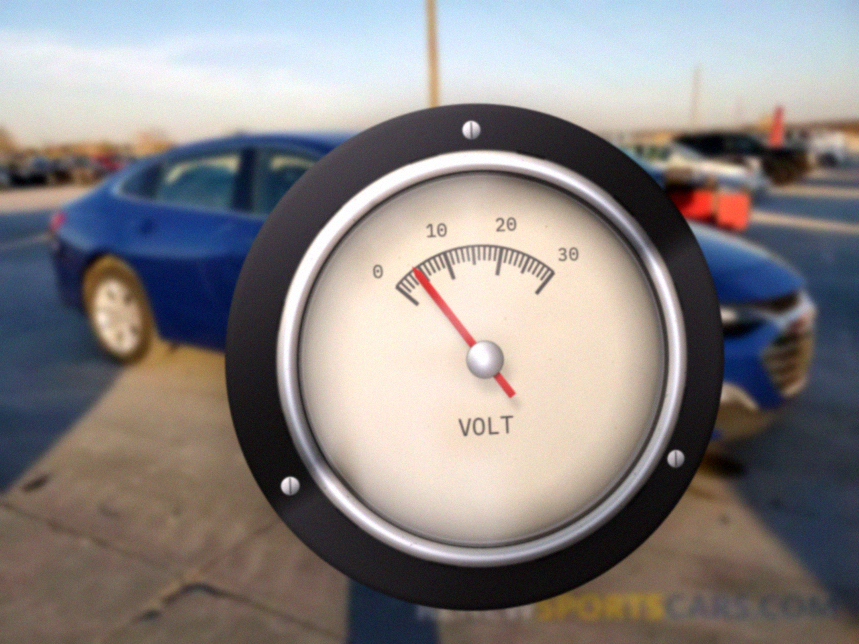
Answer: 4V
